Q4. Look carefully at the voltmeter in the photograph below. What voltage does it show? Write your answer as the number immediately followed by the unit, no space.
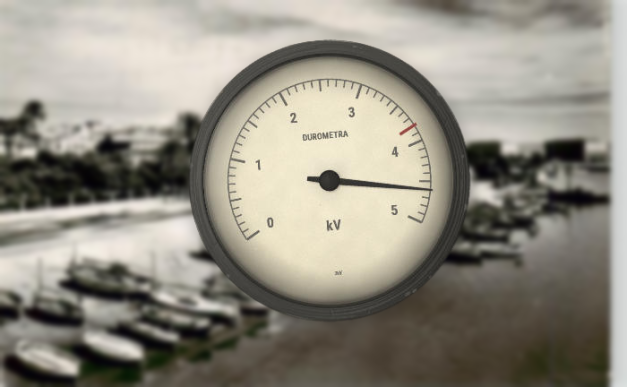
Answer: 4.6kV
